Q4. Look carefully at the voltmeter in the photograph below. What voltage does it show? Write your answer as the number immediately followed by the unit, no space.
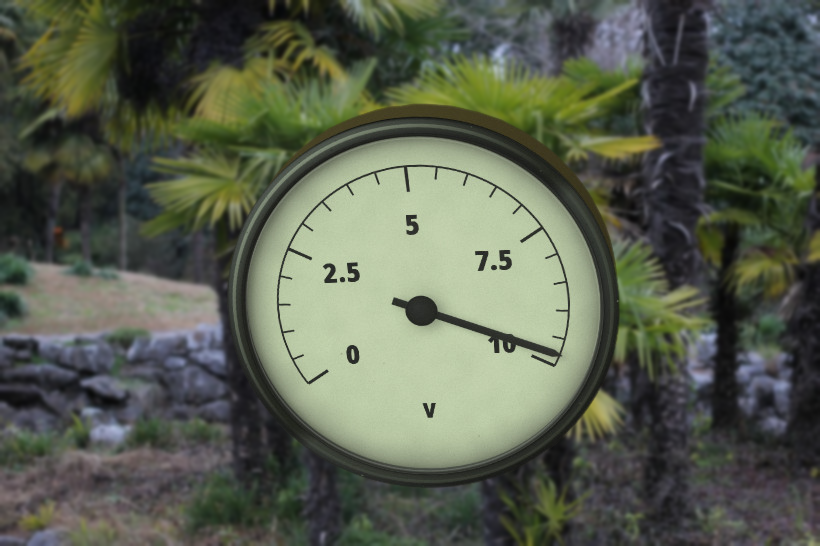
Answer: 9.75V
